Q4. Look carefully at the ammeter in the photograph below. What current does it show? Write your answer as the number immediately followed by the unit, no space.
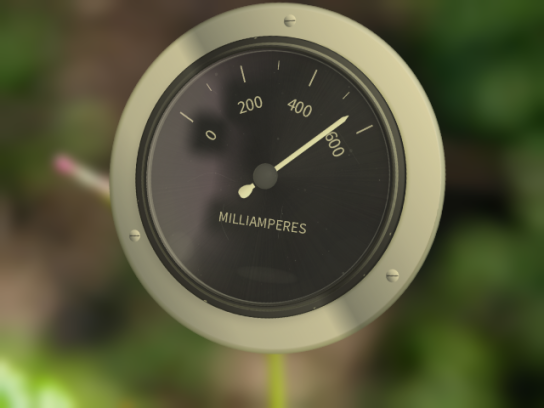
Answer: 550mA
